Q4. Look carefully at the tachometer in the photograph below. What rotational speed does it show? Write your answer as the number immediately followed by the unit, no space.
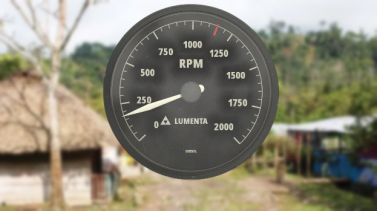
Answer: 175rpm
